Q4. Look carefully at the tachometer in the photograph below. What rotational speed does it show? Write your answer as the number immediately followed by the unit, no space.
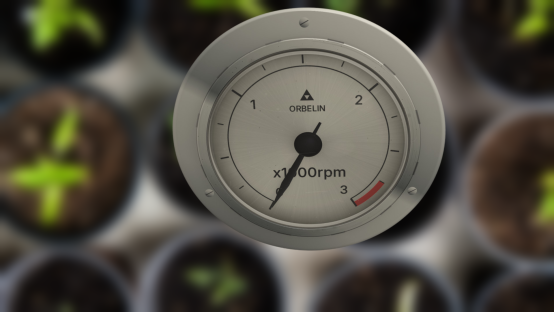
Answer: 0rpm
